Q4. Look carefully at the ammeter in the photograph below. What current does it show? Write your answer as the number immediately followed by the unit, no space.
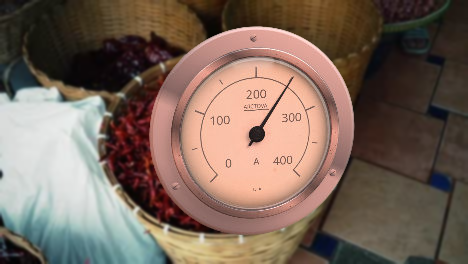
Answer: 250A
